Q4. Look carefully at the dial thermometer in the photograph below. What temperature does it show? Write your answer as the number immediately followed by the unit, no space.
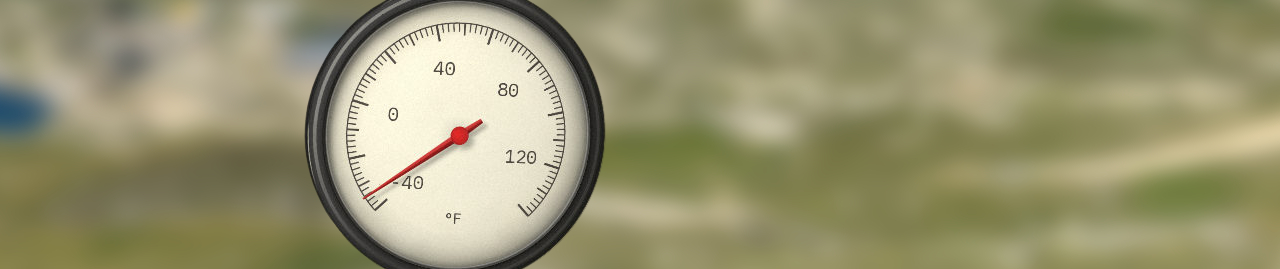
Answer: -34°F
